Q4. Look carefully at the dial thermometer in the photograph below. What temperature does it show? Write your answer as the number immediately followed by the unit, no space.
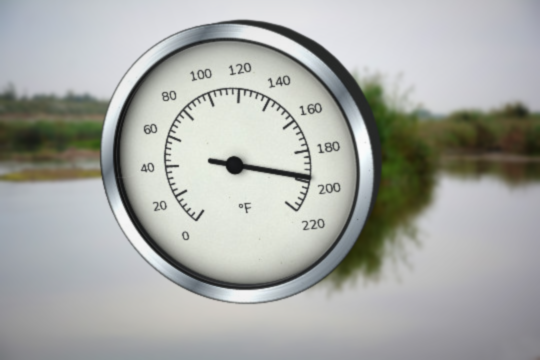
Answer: 196°F
